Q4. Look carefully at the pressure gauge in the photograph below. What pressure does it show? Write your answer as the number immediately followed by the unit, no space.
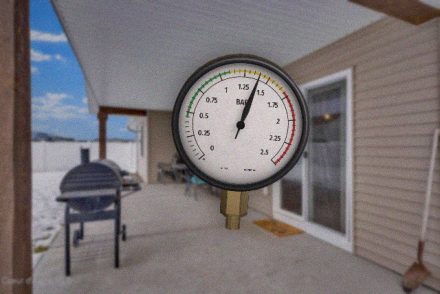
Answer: 1.4bar
